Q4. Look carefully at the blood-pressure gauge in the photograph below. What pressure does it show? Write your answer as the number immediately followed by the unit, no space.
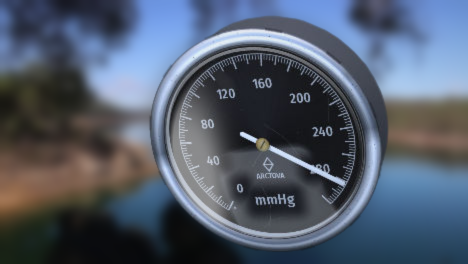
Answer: 280mmHg
